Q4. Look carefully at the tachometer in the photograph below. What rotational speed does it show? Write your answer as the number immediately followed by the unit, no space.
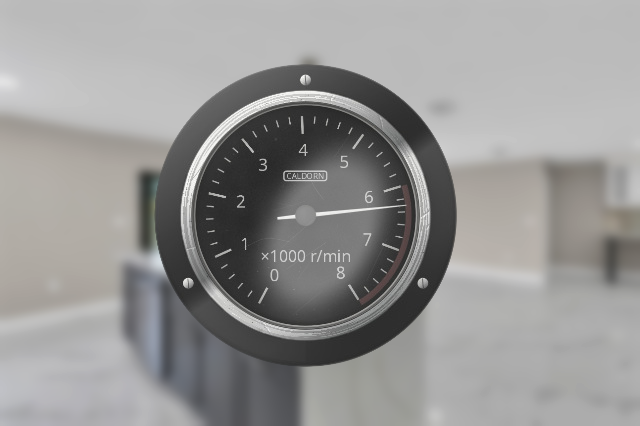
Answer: 6300rpm
